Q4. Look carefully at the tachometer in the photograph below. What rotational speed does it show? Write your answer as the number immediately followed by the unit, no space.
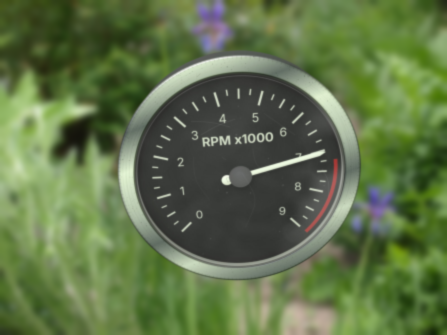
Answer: 7000rpm
